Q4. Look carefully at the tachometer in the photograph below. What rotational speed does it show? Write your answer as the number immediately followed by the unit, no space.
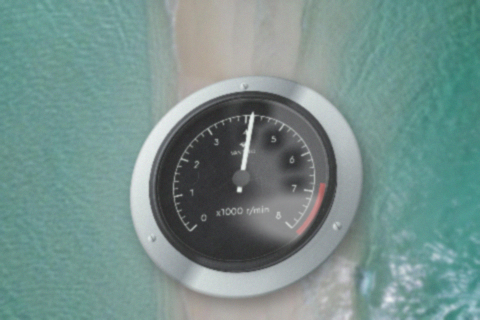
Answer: 4200rpm
